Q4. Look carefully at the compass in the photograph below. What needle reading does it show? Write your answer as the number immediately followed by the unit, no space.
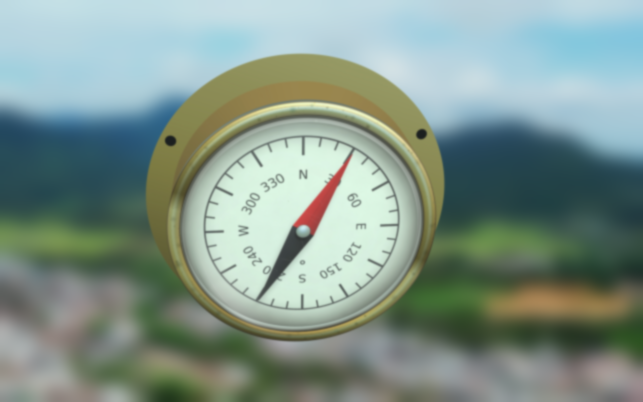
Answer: 30°
